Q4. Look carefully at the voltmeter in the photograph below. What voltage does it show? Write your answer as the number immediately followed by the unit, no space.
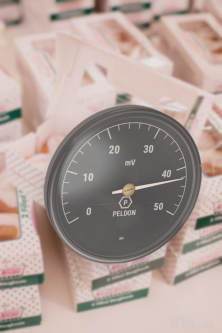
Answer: 42mV
